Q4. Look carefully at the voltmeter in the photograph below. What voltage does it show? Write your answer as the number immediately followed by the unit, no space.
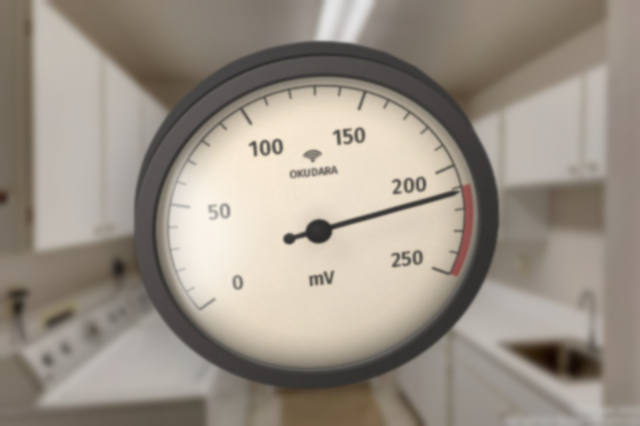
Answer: 210mV
